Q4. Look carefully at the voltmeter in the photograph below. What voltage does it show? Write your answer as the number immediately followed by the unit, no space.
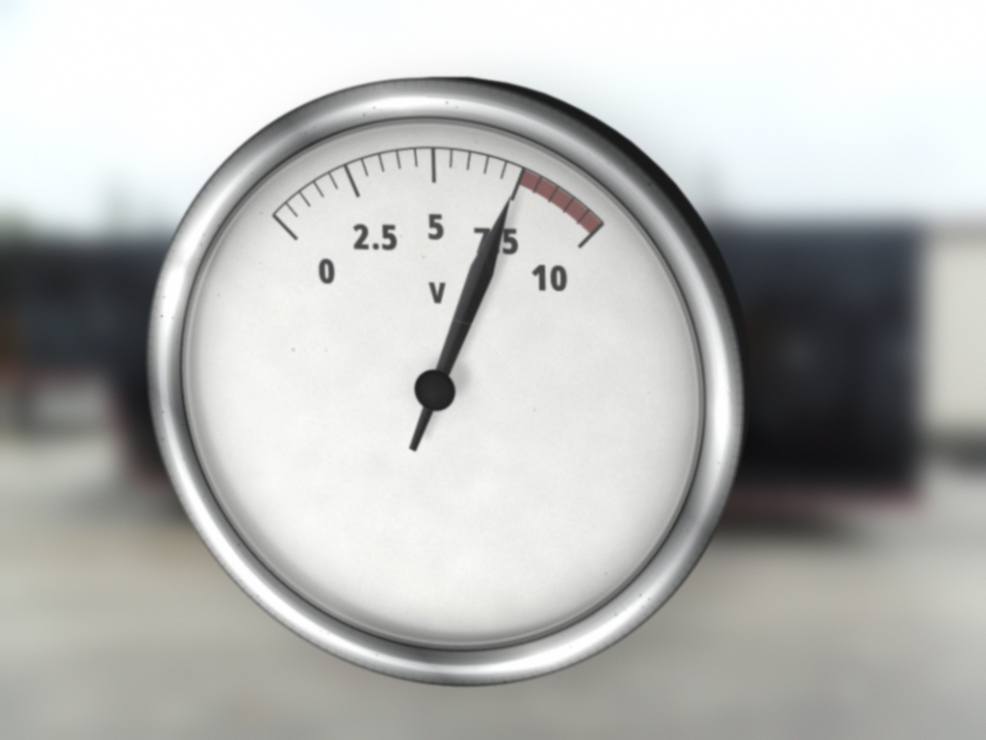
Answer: 7.5V
